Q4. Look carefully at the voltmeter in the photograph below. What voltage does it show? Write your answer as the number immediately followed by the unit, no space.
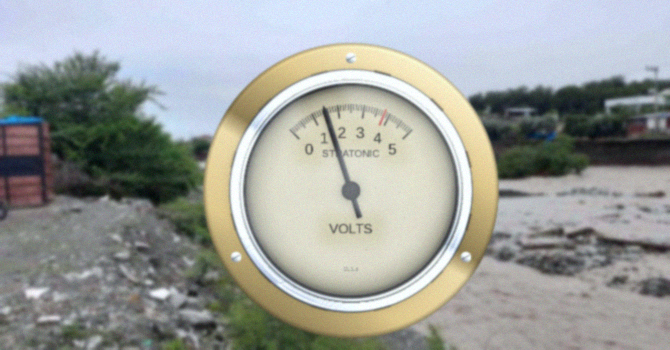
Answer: 1.5V
